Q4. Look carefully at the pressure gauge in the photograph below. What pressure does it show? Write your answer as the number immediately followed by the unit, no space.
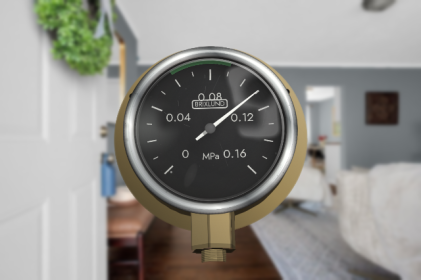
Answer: 0.11MPa
